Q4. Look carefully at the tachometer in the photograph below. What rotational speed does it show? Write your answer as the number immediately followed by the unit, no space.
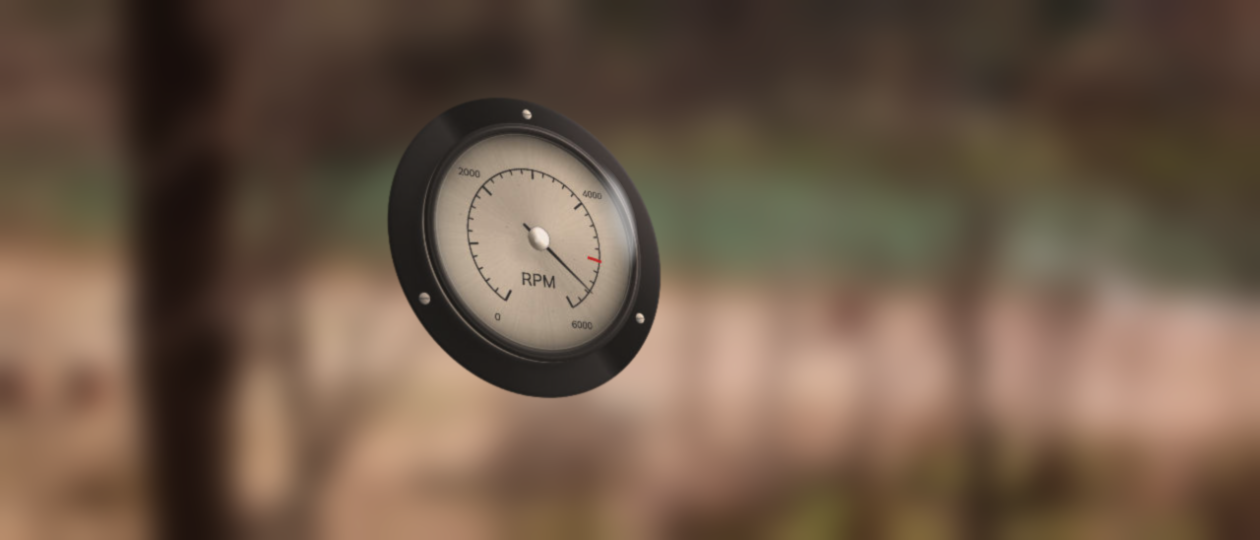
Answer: 5600rpm
